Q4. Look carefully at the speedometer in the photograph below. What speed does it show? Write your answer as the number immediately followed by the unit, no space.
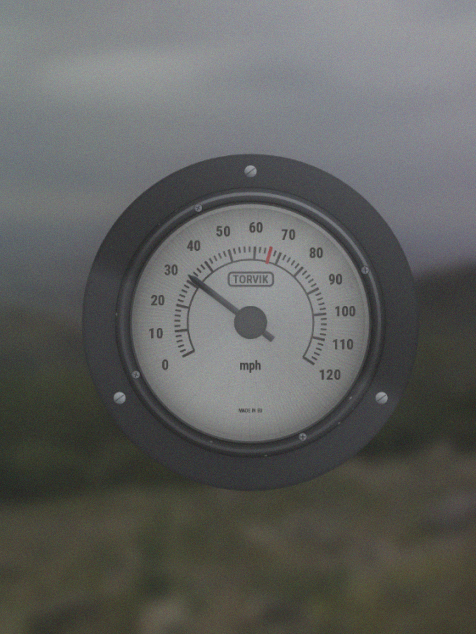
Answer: 32mph
